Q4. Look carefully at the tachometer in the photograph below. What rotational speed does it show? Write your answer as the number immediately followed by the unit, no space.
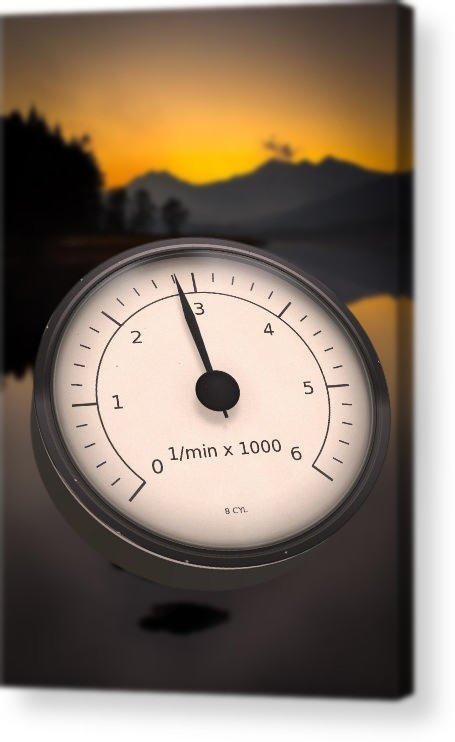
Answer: 2800rpm
